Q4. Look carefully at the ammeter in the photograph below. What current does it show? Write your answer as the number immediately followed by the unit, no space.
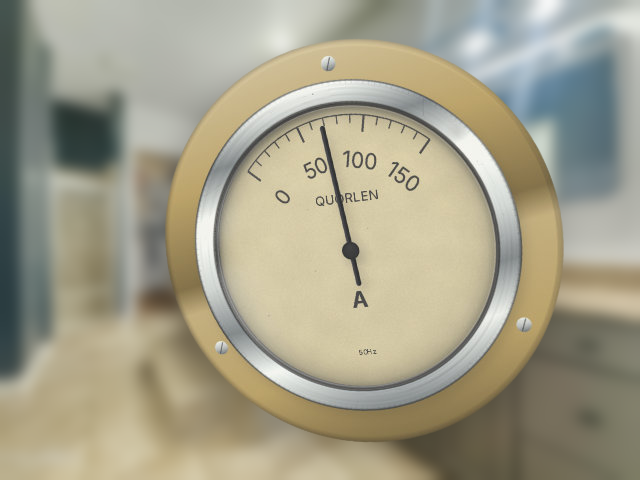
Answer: 70A
